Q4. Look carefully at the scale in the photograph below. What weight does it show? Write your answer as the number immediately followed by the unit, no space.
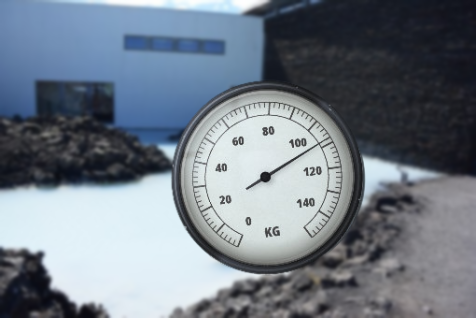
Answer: 108kg
